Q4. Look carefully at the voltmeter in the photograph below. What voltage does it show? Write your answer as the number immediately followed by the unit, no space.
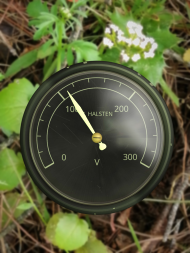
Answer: 110V
